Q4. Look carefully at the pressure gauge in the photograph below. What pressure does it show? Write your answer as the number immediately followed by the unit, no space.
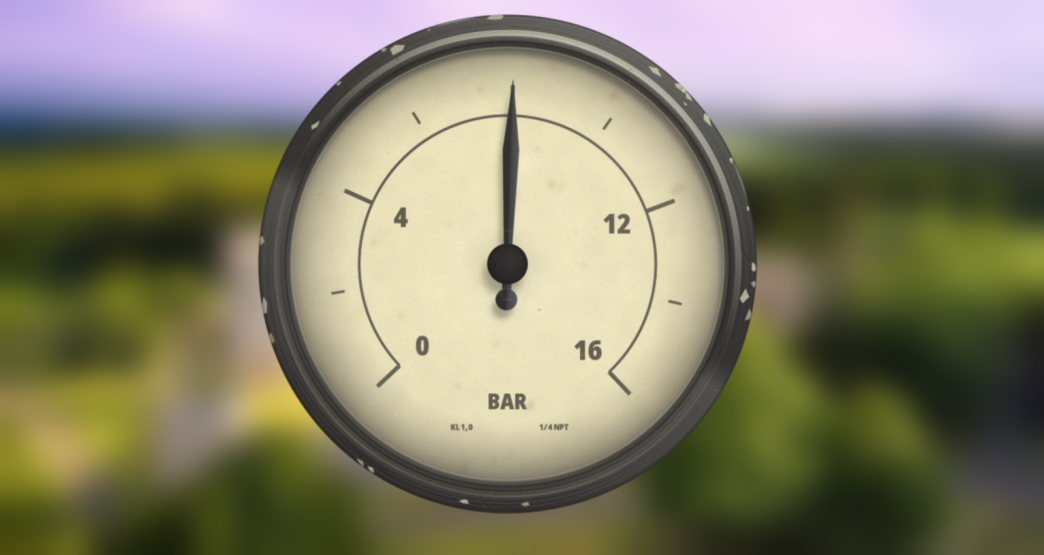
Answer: 8bar
